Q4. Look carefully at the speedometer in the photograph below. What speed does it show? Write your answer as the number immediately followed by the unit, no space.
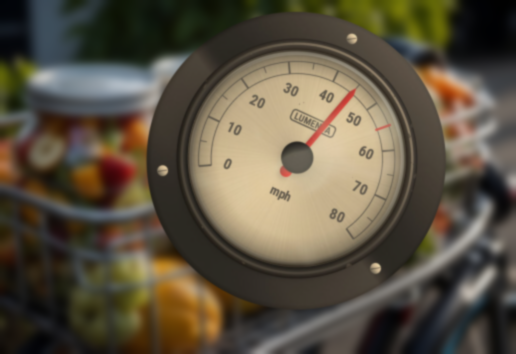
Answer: 45mph
